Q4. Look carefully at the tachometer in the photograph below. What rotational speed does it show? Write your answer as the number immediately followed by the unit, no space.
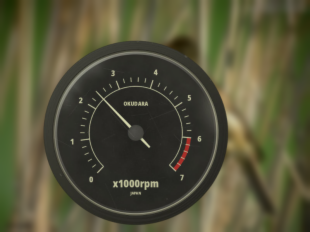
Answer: 2400rpm
